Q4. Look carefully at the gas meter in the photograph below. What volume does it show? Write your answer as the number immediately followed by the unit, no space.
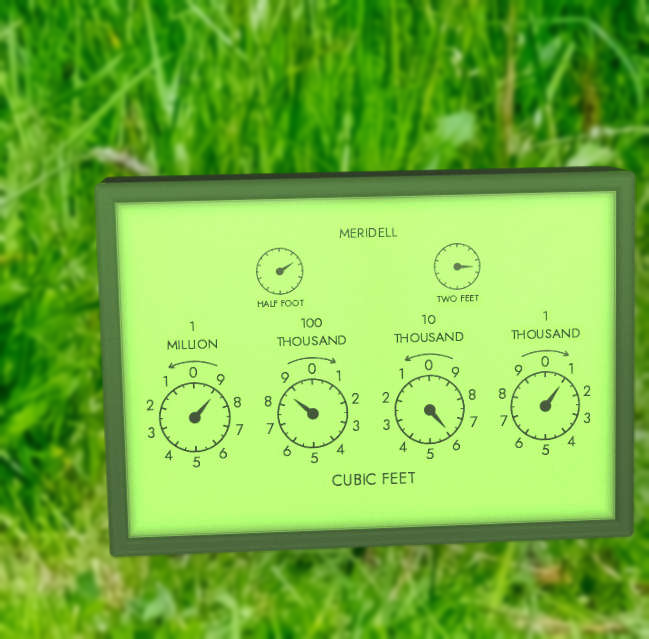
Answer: 886100ft³
